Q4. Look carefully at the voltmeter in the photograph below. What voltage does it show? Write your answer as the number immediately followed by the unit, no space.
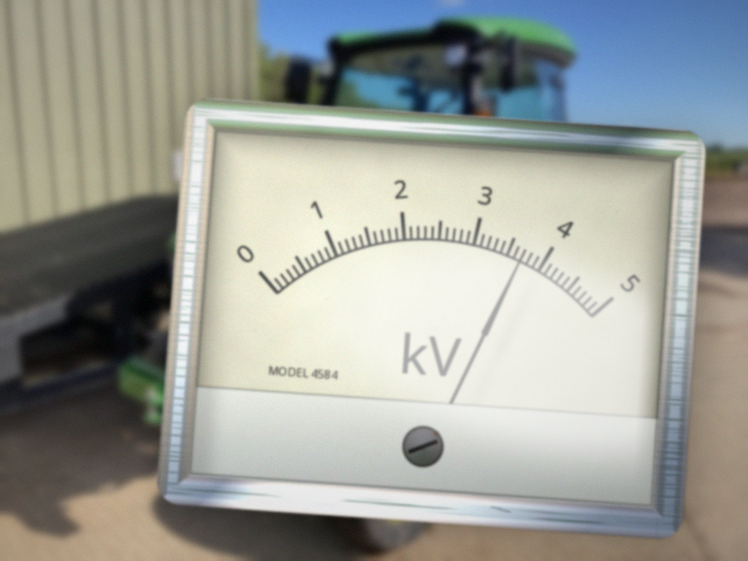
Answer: 3.7kV
